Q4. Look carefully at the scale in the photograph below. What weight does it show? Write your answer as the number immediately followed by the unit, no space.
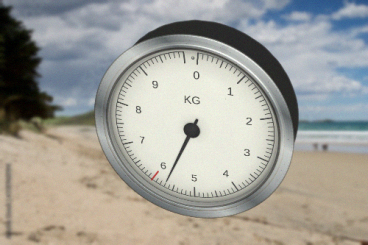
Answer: 5.7kg
